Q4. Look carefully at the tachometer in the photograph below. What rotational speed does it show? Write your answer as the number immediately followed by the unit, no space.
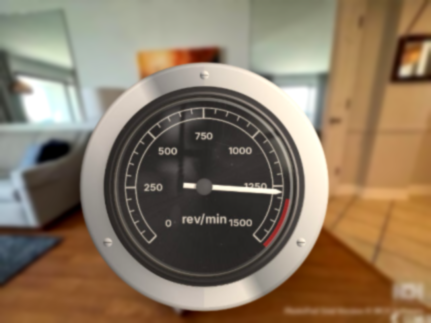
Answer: 1275rpm
